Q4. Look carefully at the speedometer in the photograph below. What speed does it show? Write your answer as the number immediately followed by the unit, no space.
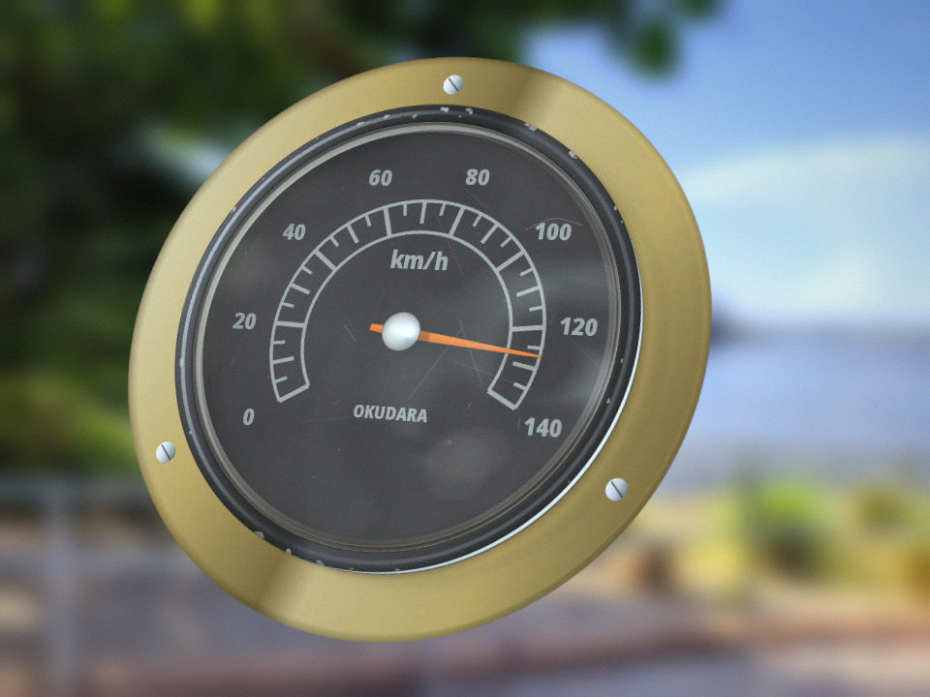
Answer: 127.5km/h
